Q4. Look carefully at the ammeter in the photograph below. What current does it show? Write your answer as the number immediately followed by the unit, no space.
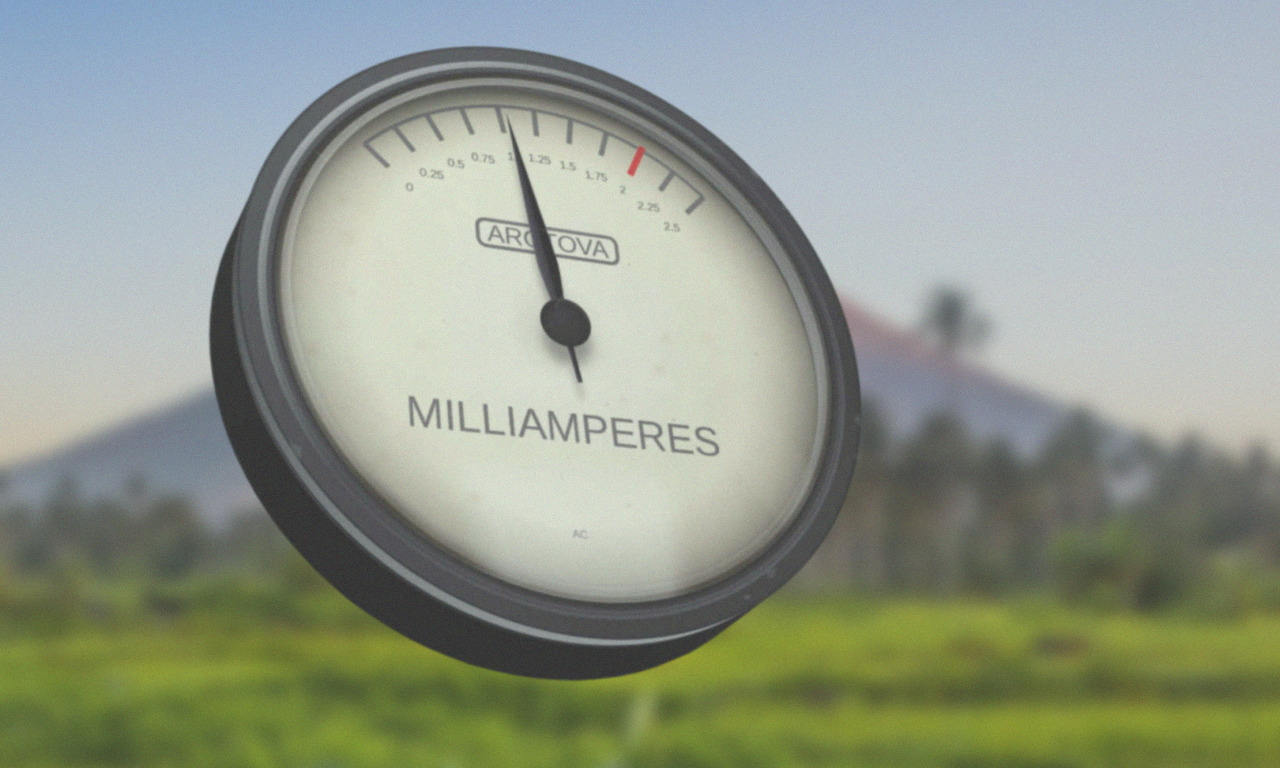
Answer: 1mA
